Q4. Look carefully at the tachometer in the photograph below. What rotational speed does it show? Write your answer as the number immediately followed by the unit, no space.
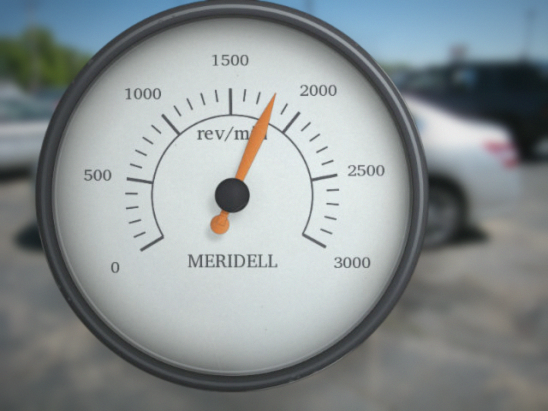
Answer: 1800rpm
